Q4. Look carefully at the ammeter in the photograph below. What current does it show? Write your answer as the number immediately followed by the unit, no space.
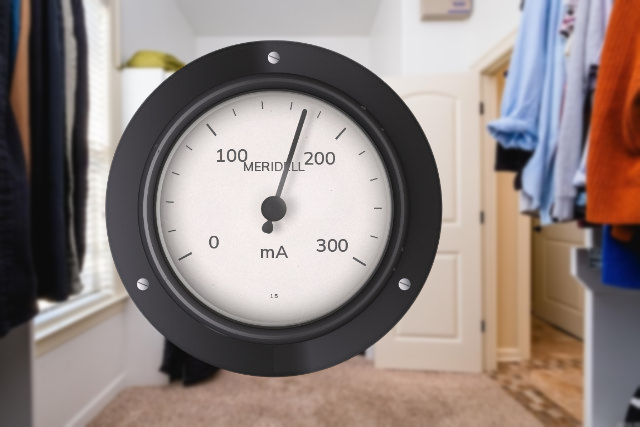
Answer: 170mA
